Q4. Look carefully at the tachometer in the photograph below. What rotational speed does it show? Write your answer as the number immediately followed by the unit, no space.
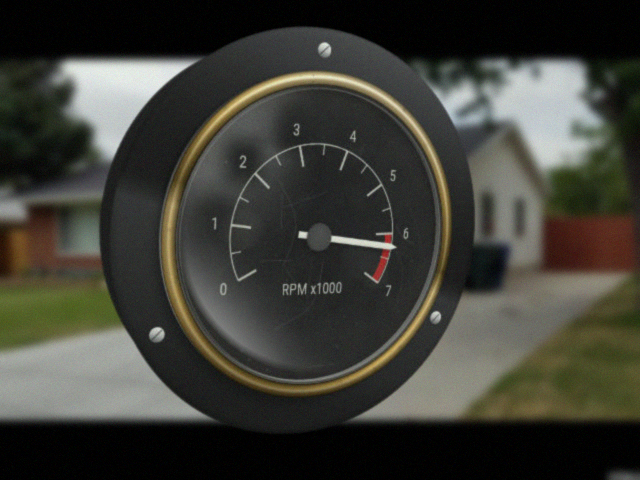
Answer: 6250rpm
